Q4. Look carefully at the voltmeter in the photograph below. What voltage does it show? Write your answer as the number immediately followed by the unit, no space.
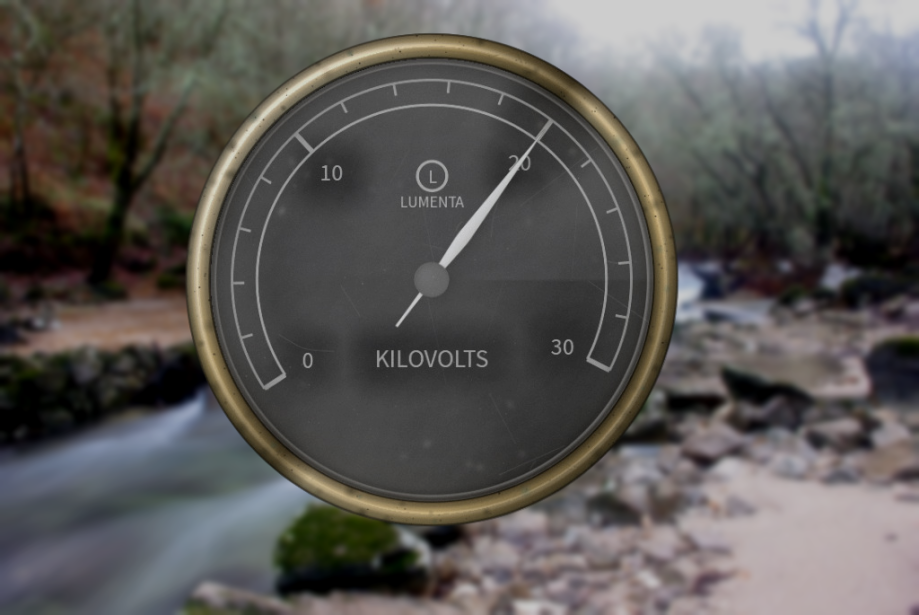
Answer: 20kV
